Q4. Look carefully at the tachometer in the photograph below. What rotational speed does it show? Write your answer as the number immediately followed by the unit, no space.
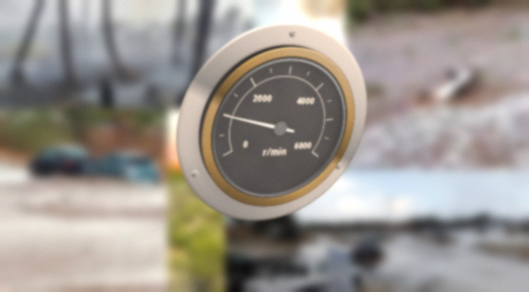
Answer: 1000rpm
